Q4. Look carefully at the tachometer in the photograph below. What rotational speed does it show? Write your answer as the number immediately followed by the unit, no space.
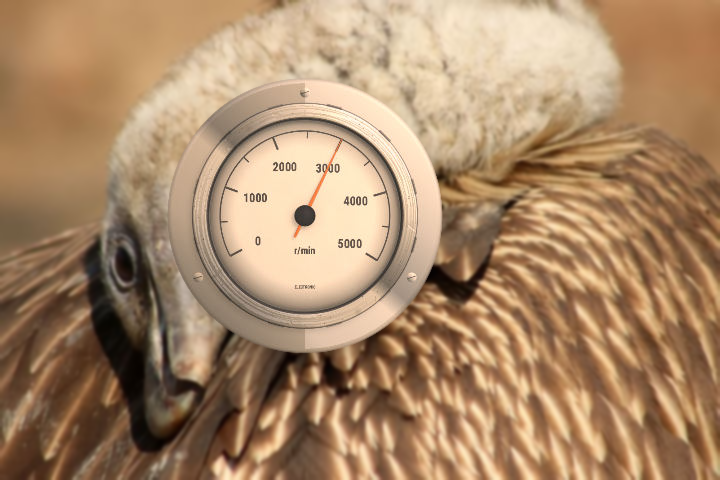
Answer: 3000rpm
